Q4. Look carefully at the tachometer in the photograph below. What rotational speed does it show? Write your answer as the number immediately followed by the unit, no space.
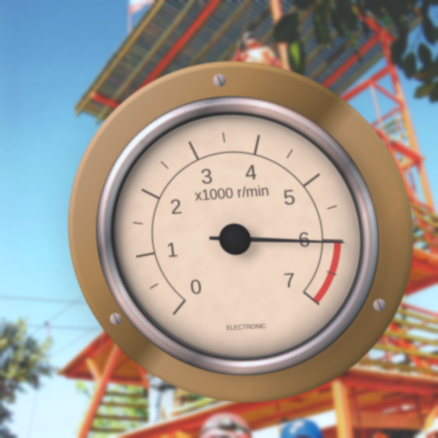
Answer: 6000rpm
